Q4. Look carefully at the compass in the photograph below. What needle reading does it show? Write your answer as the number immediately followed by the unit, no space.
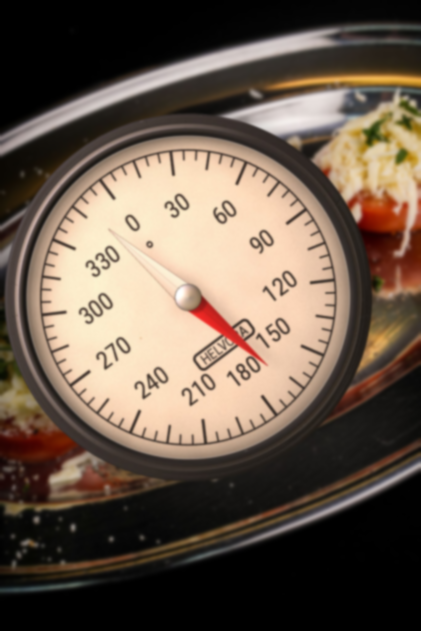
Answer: 167.5°
